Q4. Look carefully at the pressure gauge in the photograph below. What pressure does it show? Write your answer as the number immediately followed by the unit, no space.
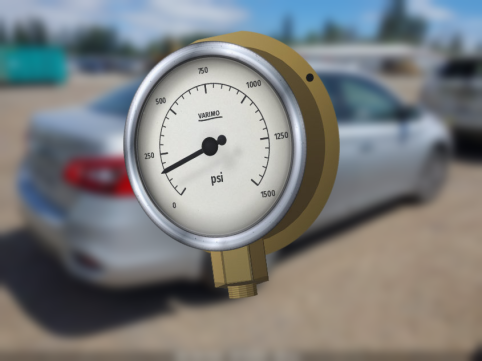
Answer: 150psi
